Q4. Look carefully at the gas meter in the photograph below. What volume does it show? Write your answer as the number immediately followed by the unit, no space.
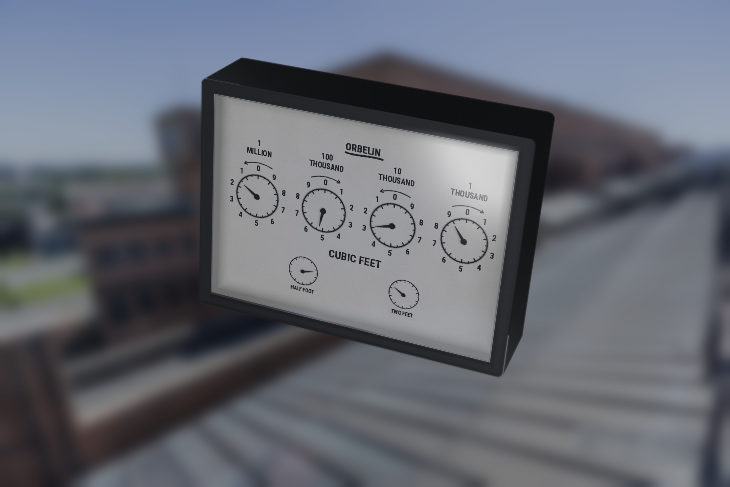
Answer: 152900ft³
